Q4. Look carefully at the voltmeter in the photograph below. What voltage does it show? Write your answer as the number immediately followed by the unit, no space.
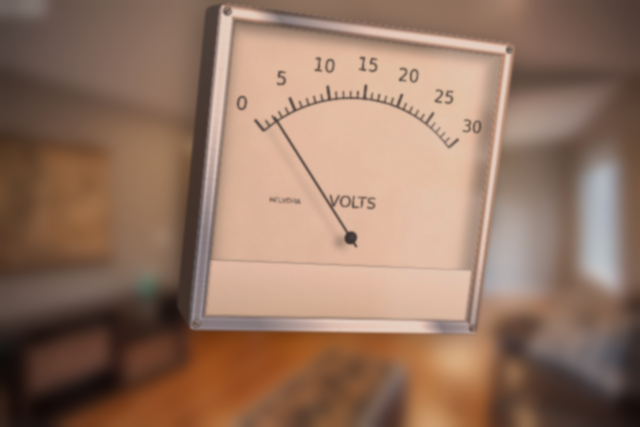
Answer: 2V
